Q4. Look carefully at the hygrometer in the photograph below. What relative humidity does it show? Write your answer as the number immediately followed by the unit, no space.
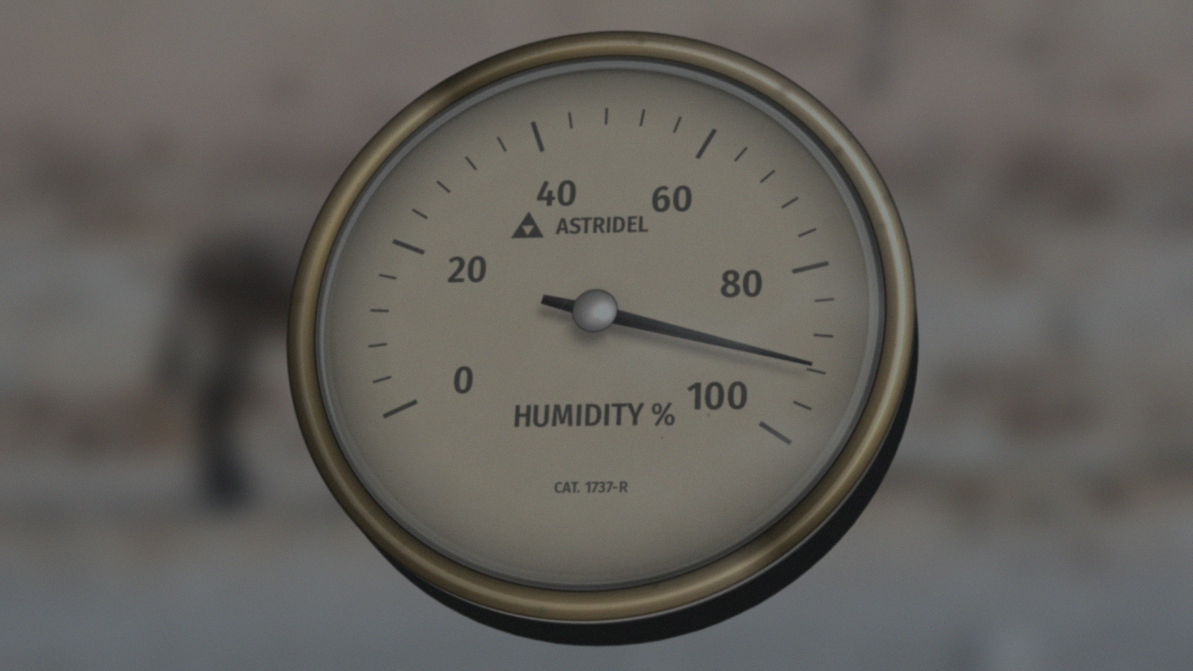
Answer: 92%
